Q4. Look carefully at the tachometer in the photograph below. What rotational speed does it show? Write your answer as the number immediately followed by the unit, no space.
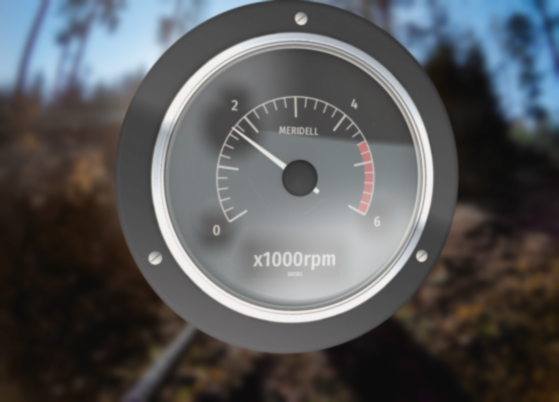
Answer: 1700rpm
